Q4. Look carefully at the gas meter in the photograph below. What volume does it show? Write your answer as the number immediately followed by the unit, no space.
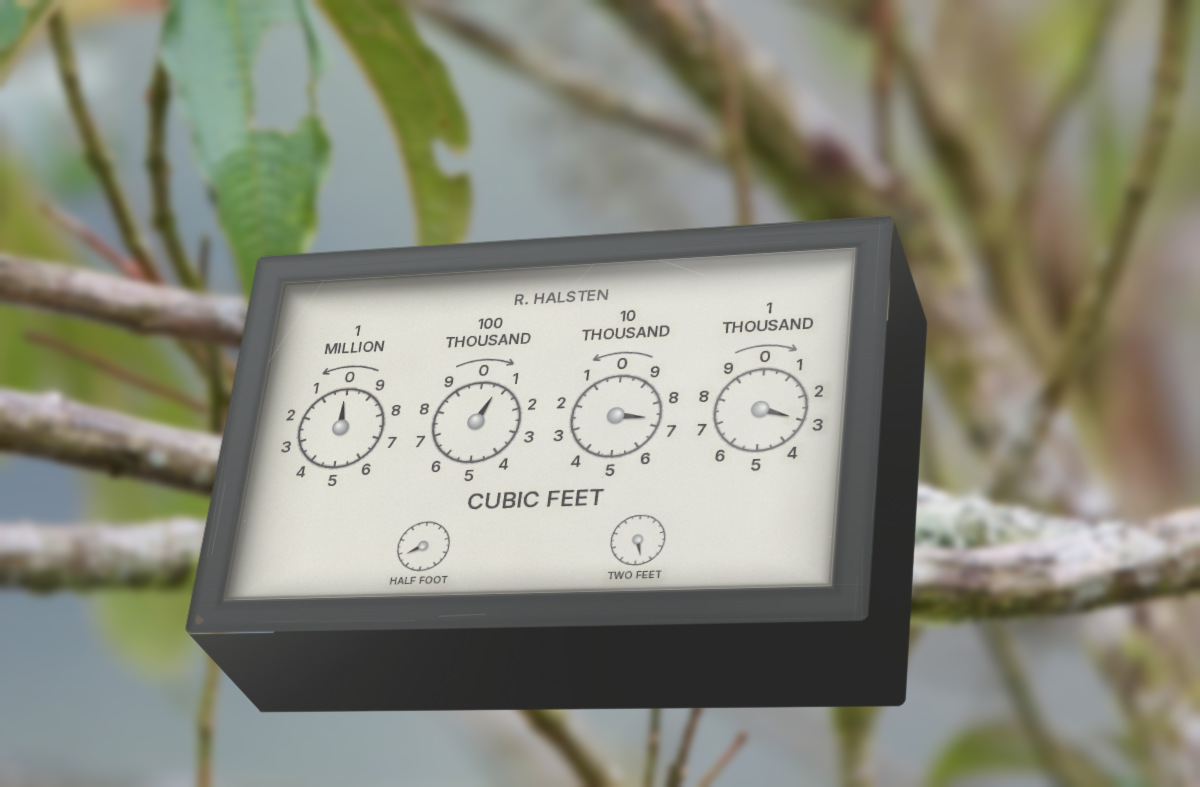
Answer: 7300ft³
